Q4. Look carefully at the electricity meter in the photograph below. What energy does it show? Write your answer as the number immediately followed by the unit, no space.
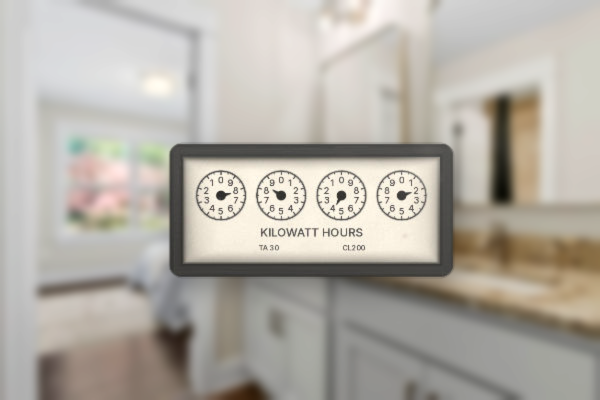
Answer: 7842kWh
